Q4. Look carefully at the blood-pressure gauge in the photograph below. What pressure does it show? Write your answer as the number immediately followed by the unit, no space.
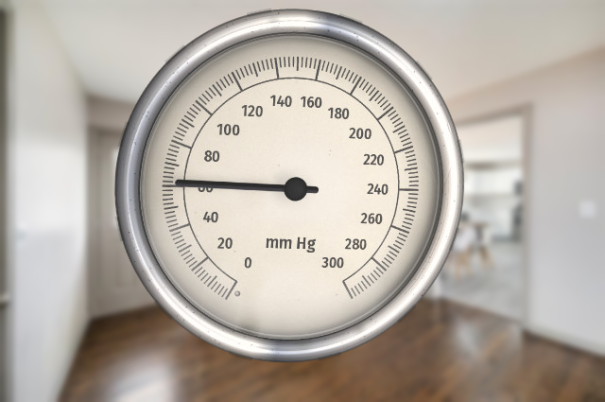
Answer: 62mmHg
